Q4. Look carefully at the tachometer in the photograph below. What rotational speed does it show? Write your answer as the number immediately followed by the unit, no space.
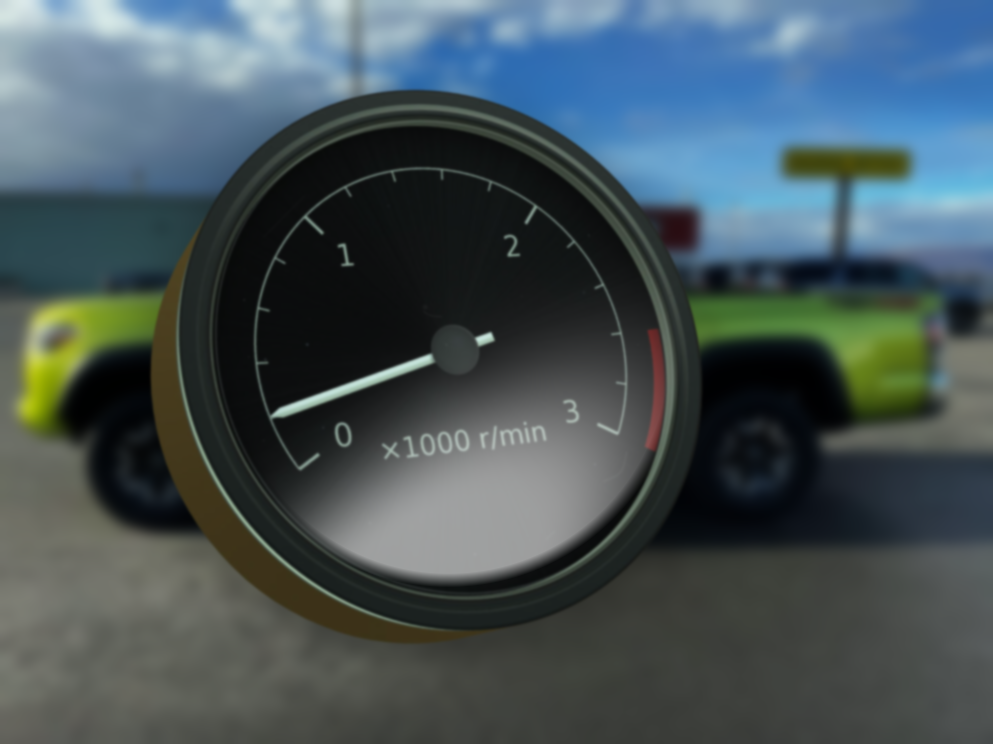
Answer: 200rpm
